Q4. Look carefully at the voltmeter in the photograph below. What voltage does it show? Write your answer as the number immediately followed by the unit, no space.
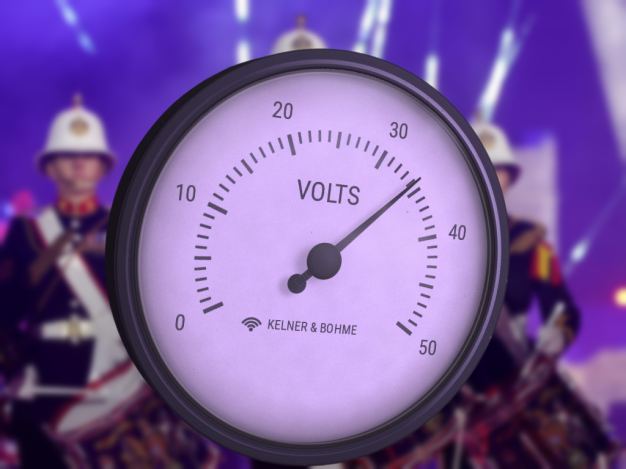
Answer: 34V
